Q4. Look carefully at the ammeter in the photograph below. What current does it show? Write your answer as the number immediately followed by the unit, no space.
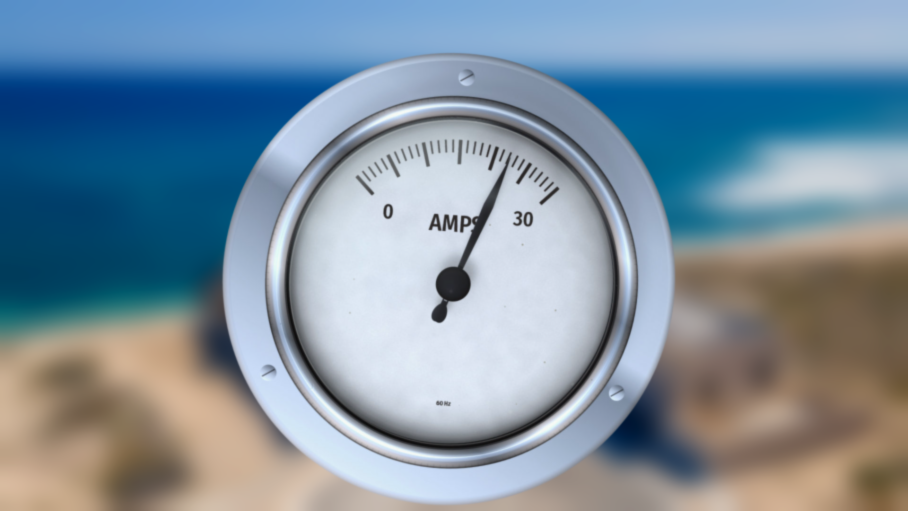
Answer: 22A
